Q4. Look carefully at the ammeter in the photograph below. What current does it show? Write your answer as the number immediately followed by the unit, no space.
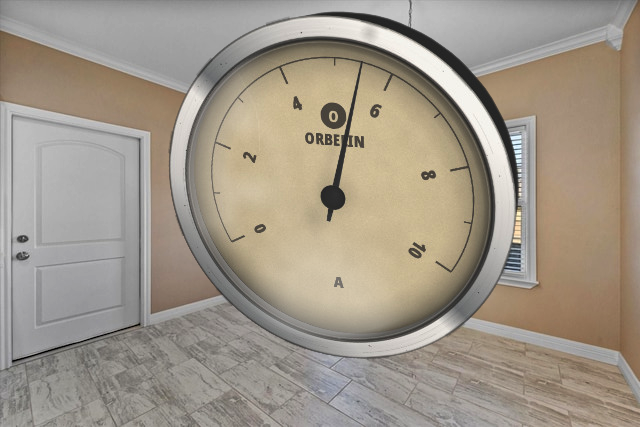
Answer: 5.5A
